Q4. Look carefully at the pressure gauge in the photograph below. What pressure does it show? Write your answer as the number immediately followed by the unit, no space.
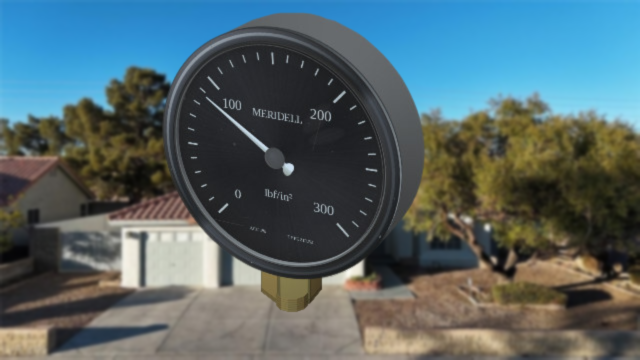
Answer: 90psi
